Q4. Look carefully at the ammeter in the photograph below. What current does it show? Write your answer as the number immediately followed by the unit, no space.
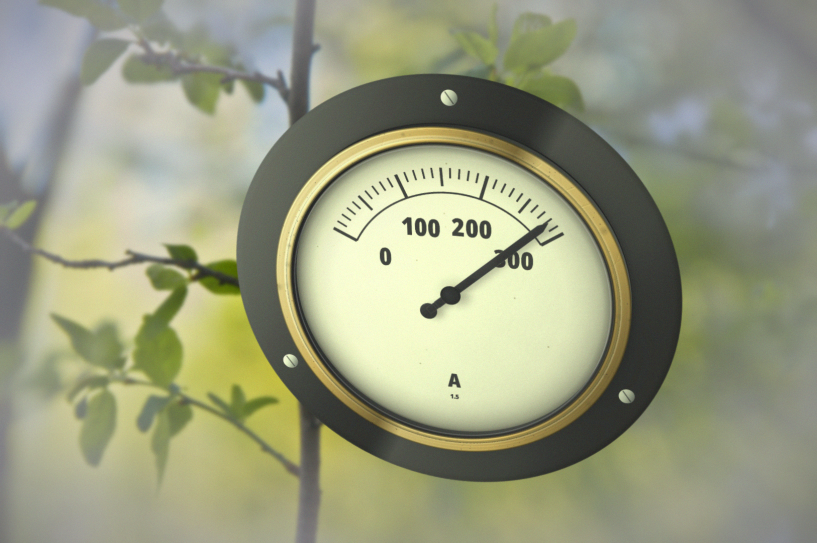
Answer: 280A
